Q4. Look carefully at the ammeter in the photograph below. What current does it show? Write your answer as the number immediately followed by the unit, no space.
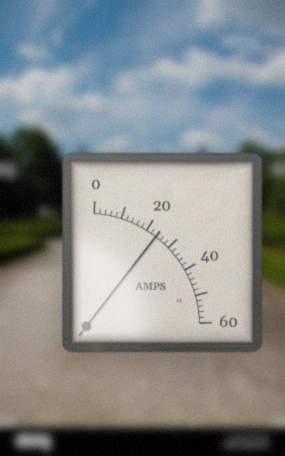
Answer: 24A
